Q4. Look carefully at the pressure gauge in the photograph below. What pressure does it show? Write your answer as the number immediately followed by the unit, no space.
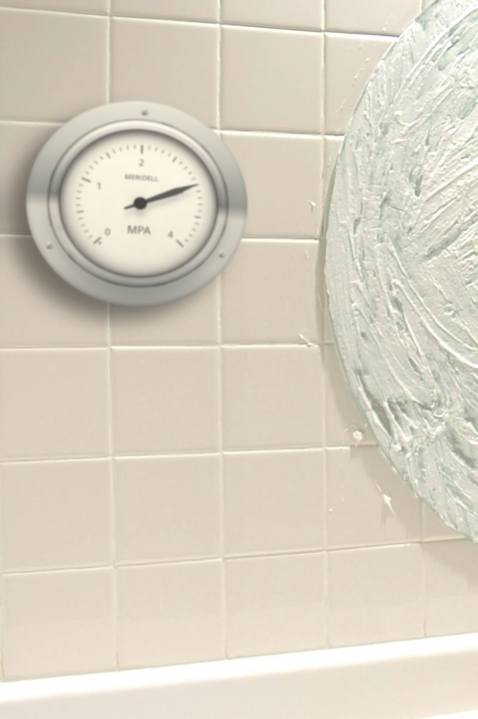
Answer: 3MPa
